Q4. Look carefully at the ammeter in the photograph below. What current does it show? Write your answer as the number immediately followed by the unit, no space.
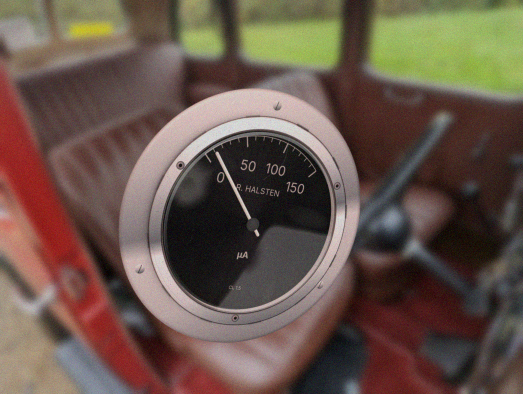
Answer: 10µA
